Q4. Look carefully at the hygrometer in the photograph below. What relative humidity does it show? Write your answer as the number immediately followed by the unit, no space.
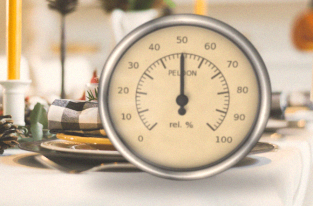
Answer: 50%
